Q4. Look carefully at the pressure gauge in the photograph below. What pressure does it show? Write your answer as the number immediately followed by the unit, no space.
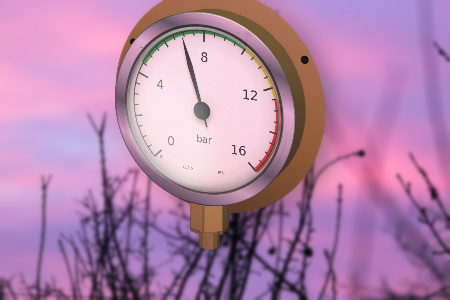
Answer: 7bar
